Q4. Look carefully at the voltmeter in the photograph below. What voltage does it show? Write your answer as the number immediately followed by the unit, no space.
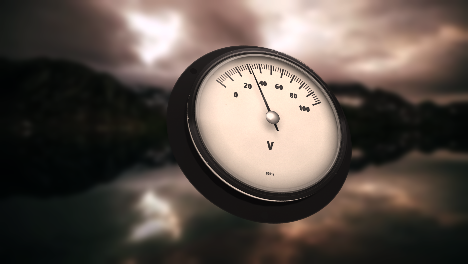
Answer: 30V
